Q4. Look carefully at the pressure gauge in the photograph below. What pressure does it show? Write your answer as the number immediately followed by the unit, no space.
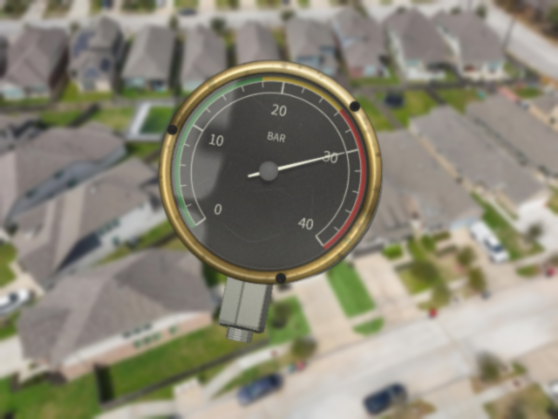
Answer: 30bar
